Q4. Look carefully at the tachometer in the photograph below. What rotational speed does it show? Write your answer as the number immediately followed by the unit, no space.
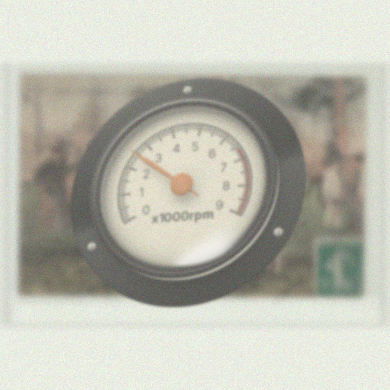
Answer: 2500rpm
